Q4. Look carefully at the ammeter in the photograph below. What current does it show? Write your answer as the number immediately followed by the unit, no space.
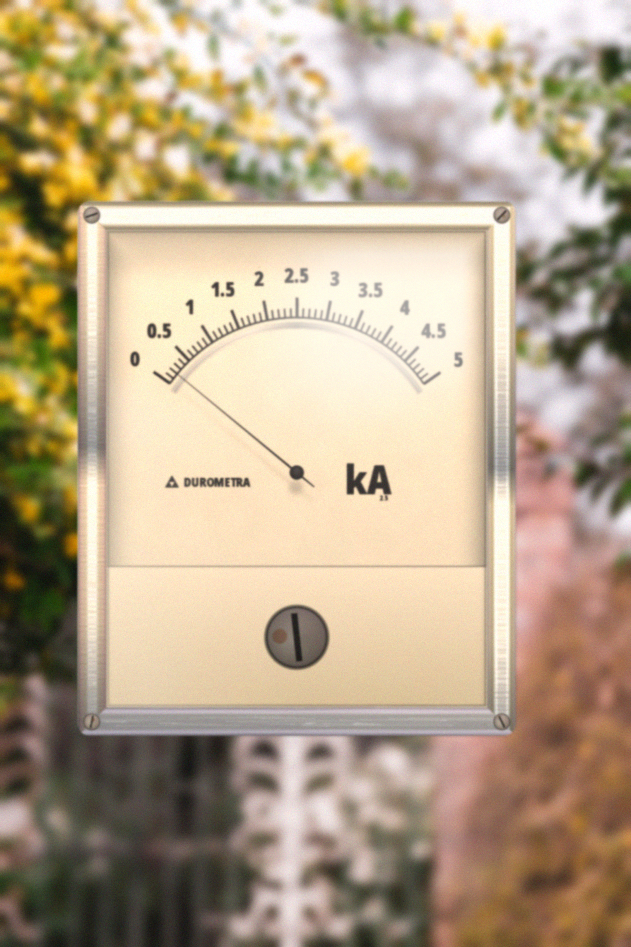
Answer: 0.2kA
